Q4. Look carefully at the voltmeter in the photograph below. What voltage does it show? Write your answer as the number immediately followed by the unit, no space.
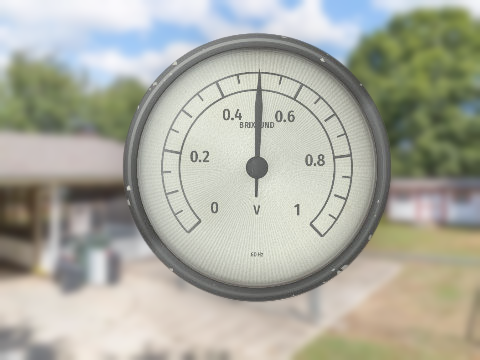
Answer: 0.5V
